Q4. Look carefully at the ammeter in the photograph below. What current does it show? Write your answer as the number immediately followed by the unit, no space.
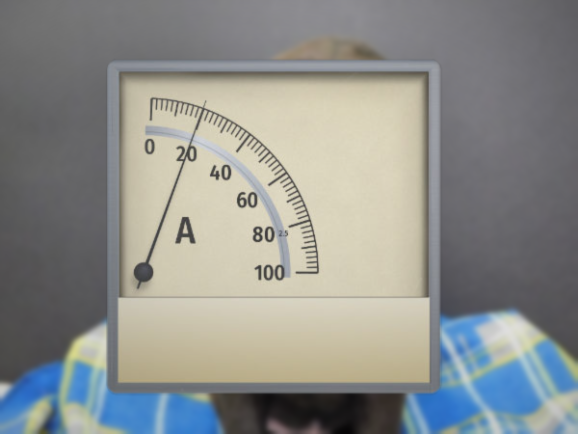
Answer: 20A
